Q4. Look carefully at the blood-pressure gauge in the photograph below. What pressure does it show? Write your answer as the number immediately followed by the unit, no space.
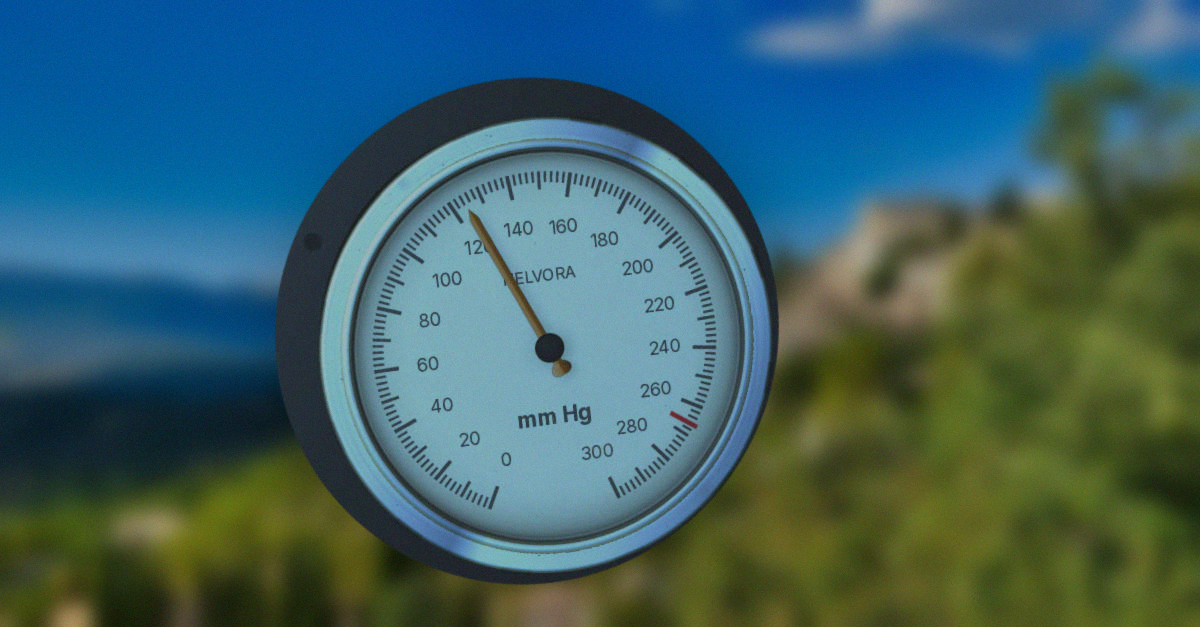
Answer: 124mmHg
